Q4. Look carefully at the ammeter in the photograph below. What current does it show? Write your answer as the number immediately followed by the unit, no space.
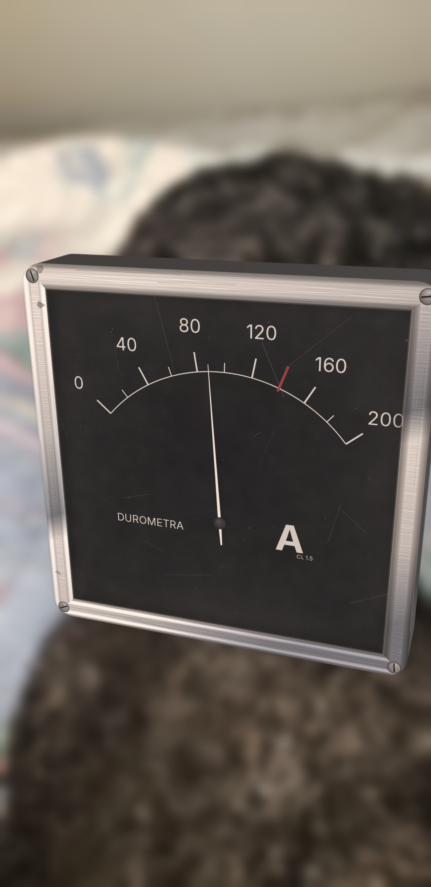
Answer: 90A
